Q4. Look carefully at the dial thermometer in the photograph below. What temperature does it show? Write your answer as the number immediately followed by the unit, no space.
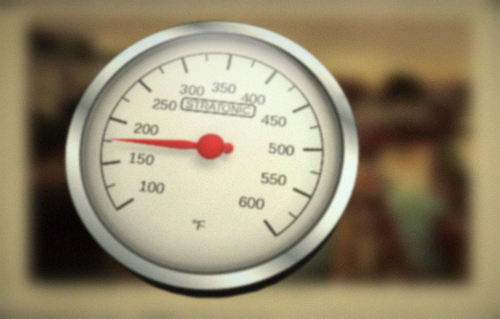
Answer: 175°F
